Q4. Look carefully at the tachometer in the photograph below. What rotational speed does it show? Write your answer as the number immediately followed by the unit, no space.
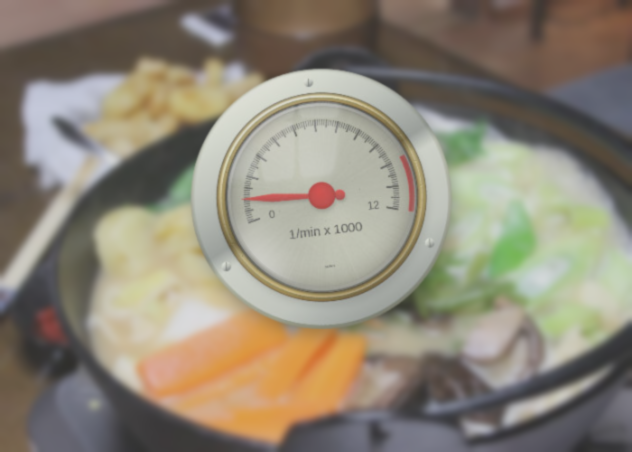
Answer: 1000rpm
